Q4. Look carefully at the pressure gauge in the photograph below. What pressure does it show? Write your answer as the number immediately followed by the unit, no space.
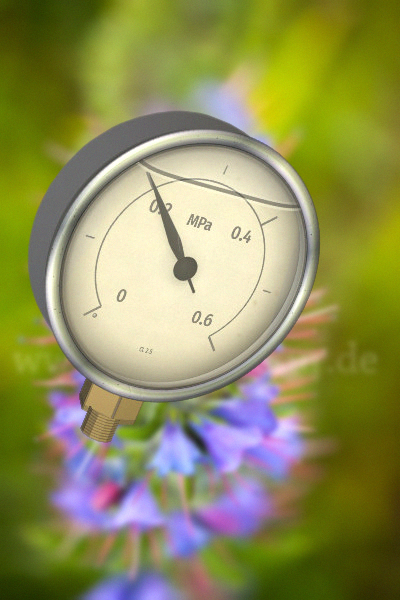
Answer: 0.2MPa
